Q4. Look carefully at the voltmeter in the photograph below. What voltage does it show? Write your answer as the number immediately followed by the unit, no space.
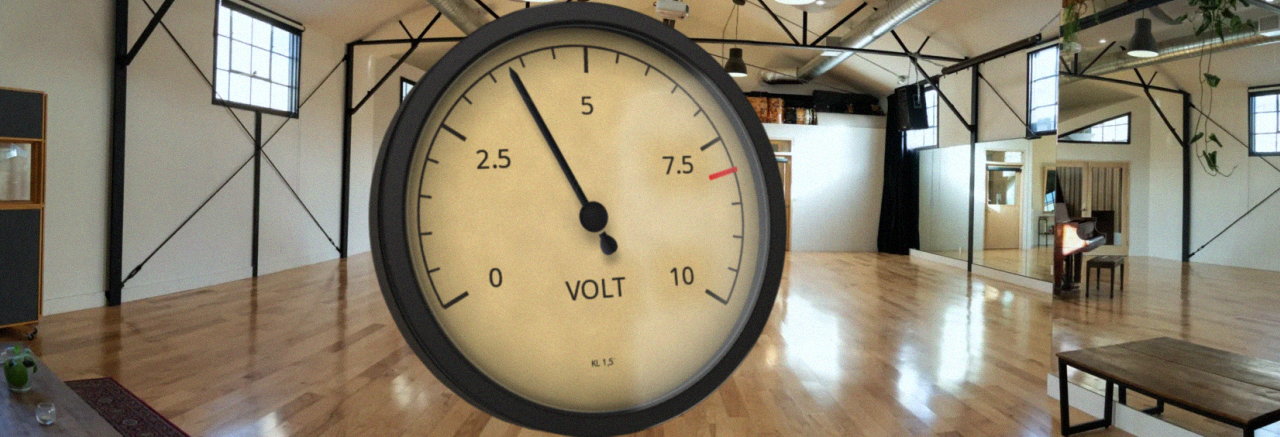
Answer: 3.75V
